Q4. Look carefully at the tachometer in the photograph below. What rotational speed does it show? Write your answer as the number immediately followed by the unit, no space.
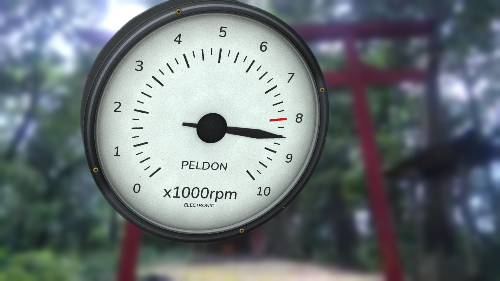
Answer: 8500rpm
